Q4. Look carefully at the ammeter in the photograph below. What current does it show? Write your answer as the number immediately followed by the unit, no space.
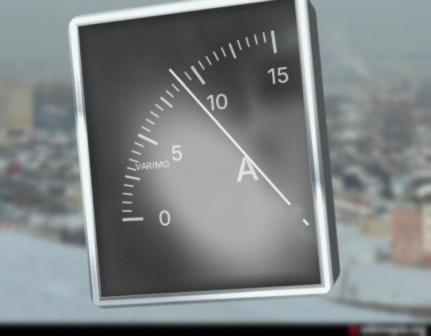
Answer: 9A
